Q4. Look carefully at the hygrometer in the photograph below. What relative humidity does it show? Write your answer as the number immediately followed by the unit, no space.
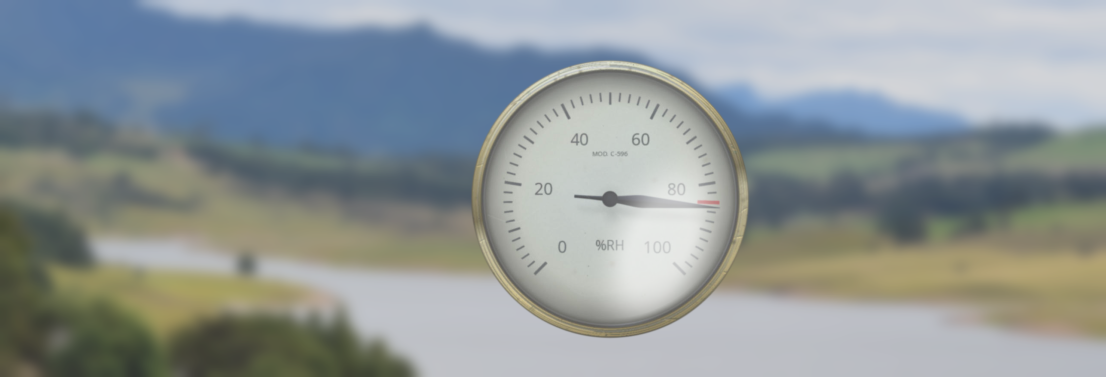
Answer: 85%
